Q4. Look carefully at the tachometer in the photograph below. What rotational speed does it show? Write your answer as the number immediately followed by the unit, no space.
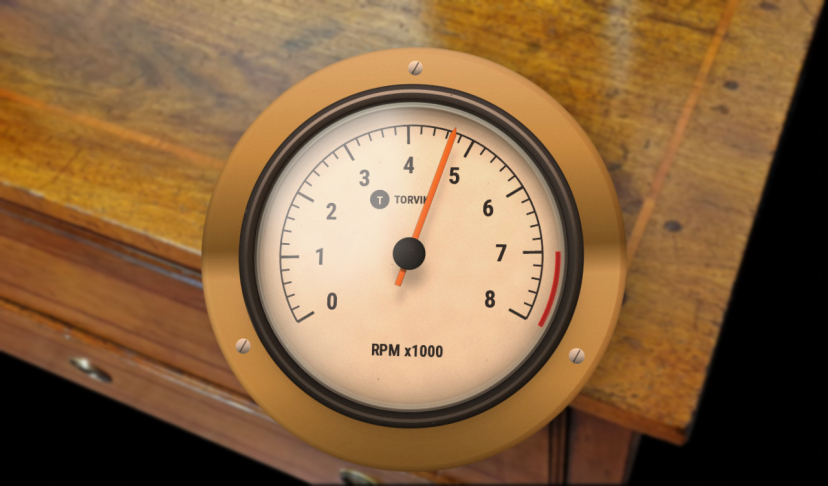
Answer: 4700rpm
